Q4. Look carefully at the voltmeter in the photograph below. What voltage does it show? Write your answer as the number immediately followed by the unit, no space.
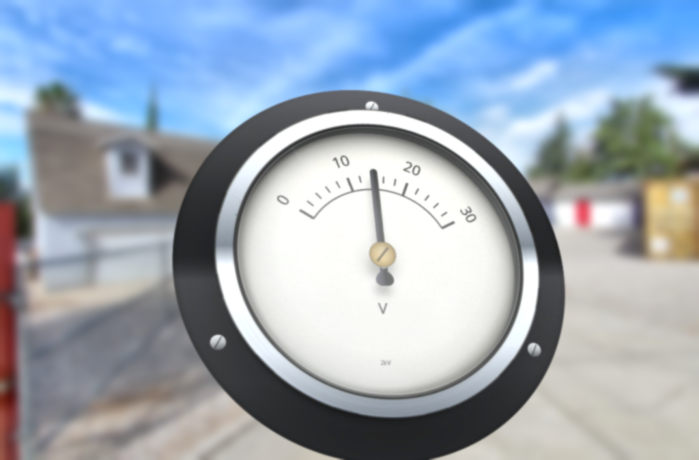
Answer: 14V
